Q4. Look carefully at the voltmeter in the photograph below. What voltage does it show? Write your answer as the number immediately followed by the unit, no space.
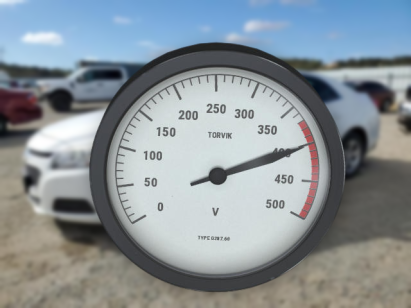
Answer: 400V
